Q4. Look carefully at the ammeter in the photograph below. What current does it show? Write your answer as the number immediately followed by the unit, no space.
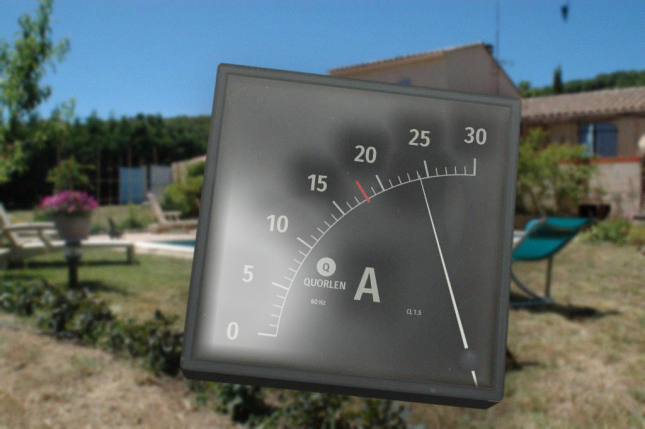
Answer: 24A
